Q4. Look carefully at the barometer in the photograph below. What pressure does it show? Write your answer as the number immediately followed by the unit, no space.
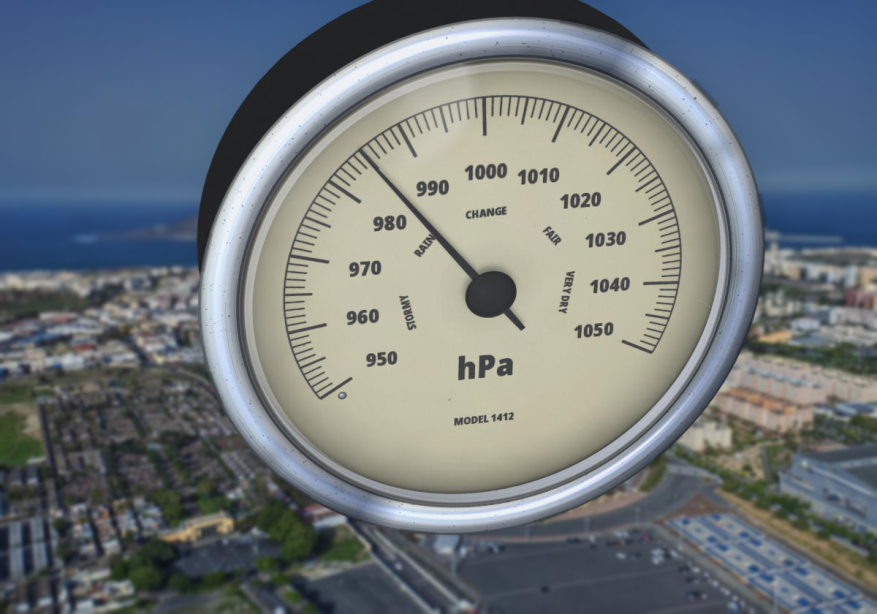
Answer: 985hPa
